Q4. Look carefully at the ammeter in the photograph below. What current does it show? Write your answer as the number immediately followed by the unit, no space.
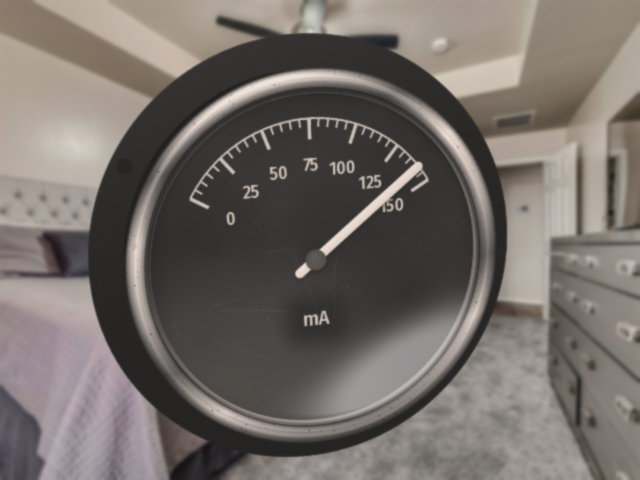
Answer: 140mA
